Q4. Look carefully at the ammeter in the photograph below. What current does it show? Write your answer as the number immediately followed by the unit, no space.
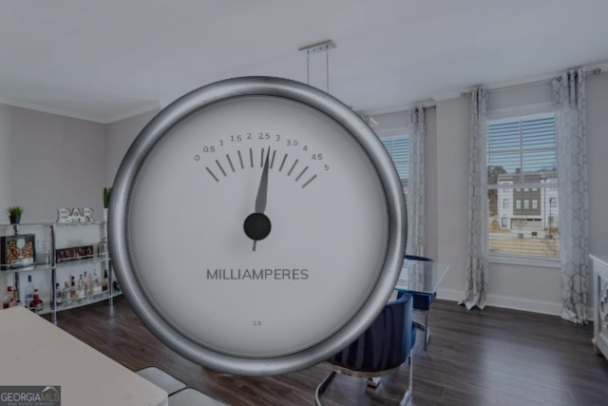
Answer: 2.75mA
